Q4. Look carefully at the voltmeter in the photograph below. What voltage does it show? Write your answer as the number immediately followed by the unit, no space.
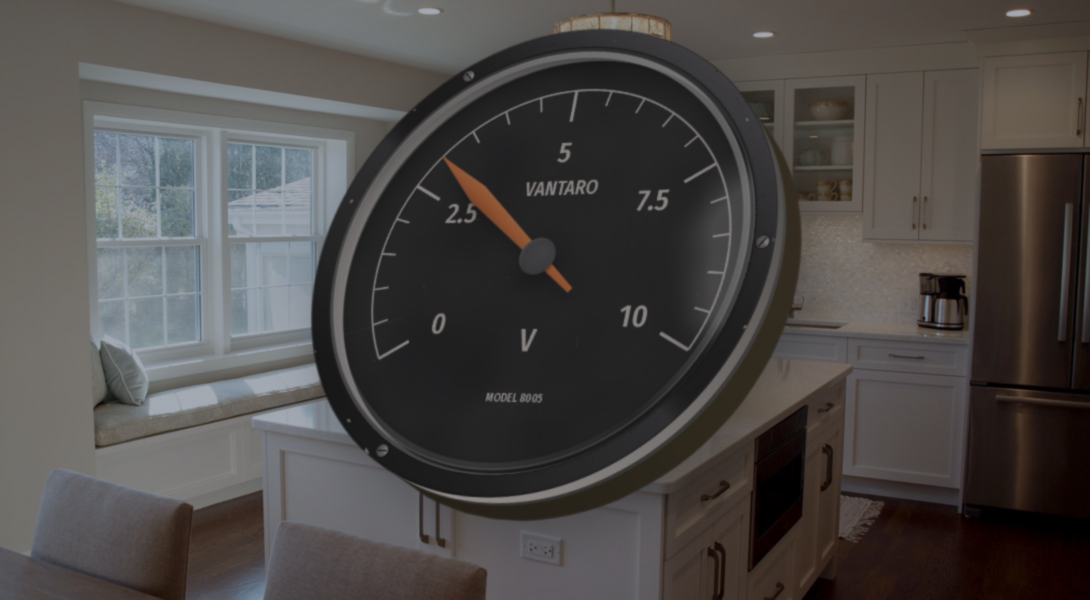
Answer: 3V
